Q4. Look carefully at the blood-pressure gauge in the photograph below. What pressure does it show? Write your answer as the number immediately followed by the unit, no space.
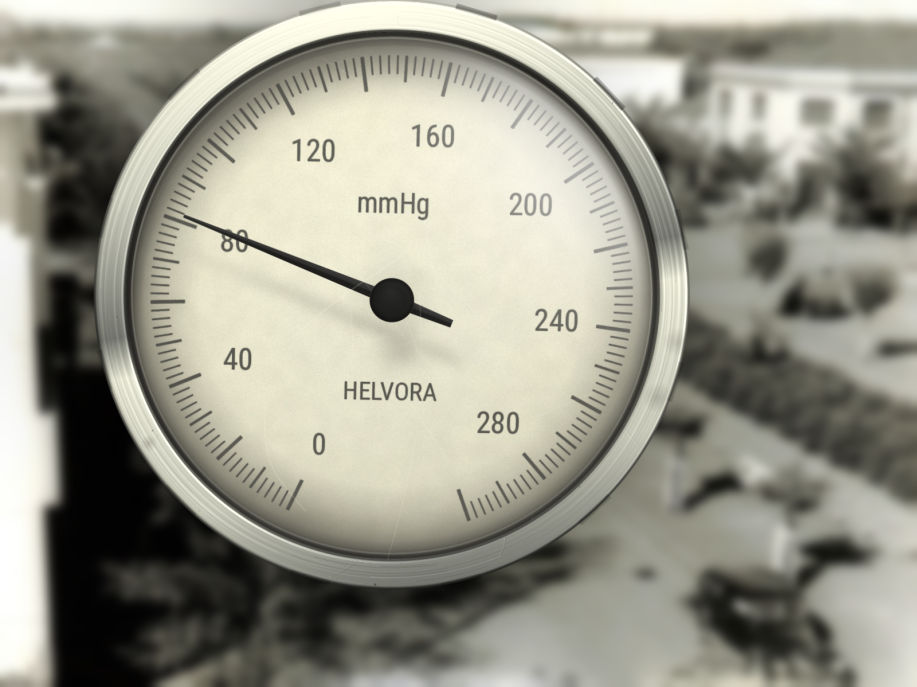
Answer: 82mmHg
